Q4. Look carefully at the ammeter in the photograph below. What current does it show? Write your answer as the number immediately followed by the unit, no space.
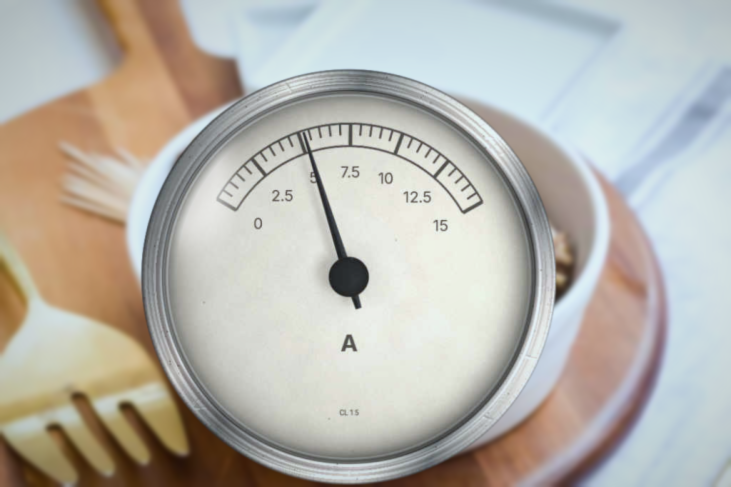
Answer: 5.25A
